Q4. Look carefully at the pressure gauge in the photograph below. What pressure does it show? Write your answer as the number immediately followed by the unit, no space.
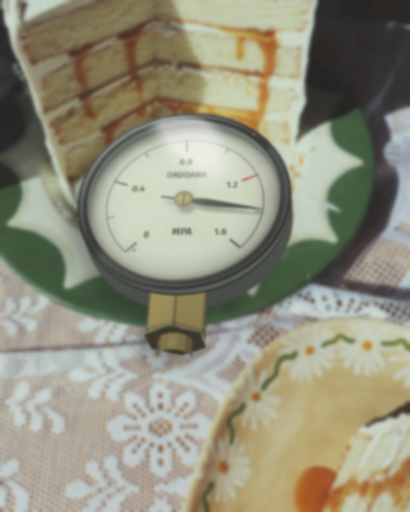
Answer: 1.4MPa
